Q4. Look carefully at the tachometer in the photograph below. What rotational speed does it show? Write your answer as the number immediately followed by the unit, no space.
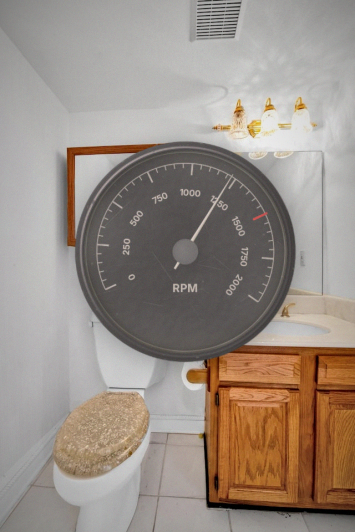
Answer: 1225rpm
